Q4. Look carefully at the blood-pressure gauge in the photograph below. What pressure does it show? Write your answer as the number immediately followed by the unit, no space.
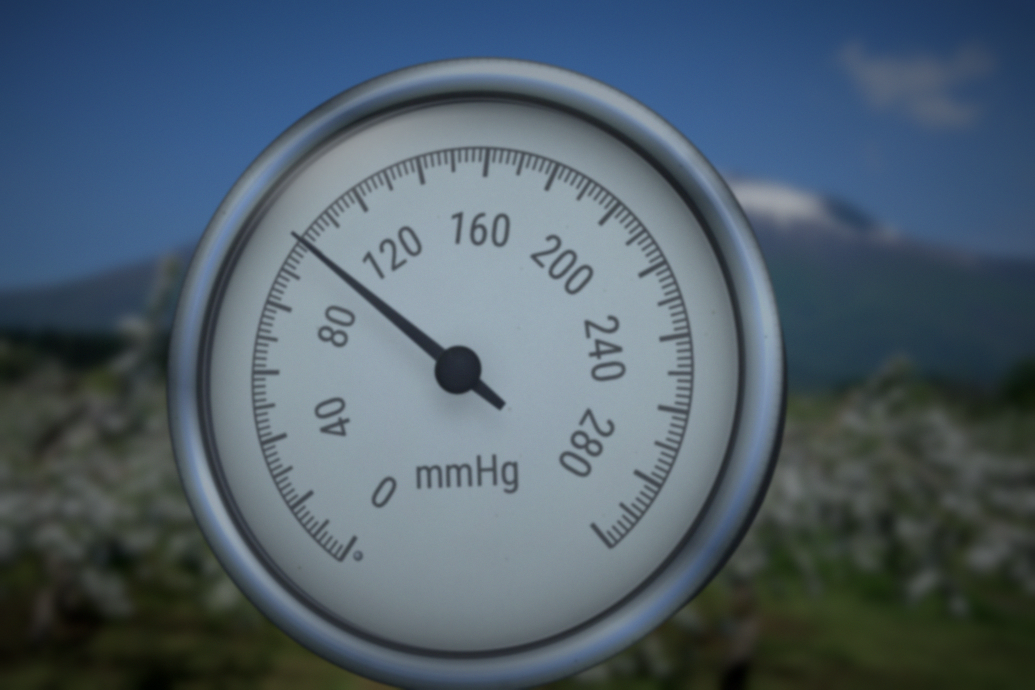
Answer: 100mmHg
